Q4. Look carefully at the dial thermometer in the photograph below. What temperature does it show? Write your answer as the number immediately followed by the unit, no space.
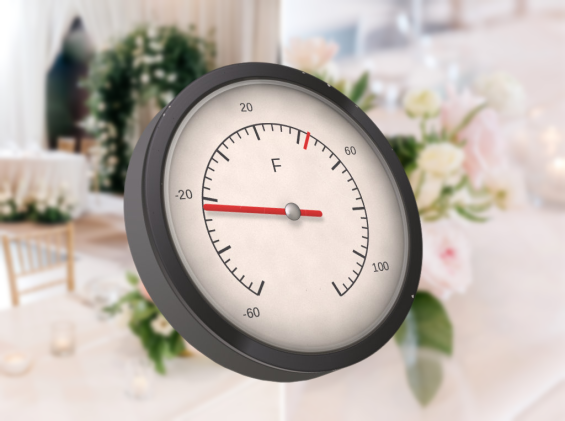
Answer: -24°F
